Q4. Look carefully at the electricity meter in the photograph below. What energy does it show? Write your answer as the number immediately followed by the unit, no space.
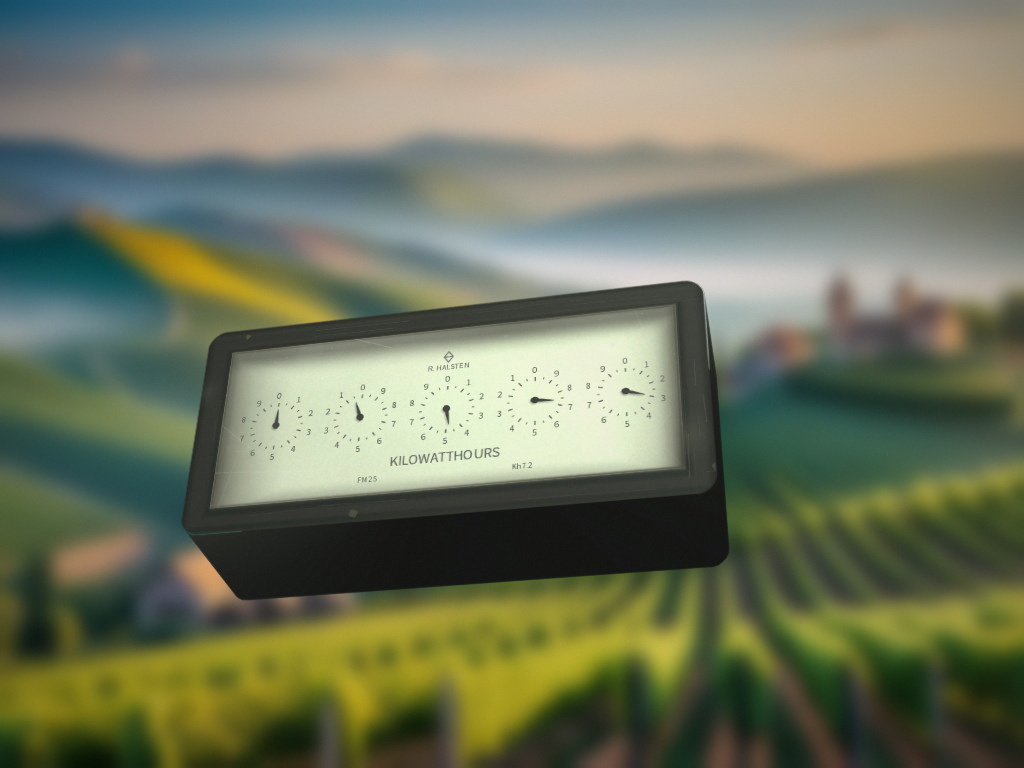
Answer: 473kWh
